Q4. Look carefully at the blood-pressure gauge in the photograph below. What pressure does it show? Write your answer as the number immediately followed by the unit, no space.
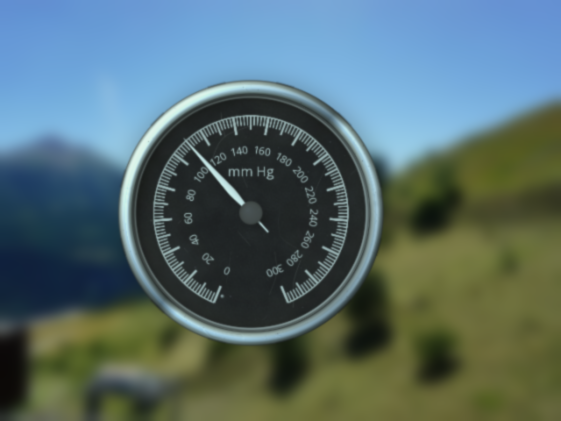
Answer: 110mmHg
